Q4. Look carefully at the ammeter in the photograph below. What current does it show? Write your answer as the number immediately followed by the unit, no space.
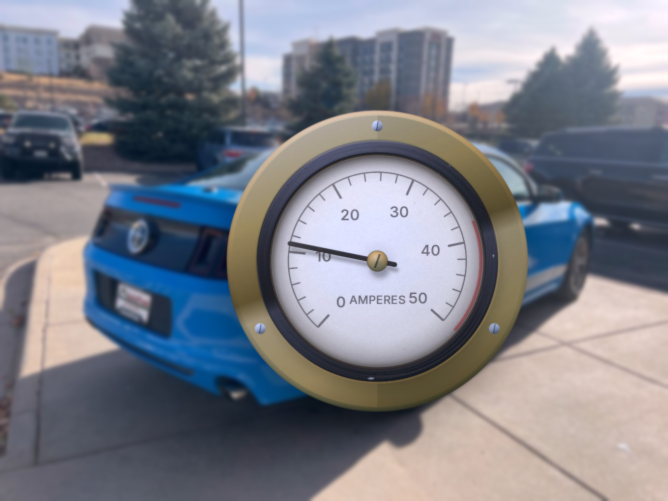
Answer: 11A
